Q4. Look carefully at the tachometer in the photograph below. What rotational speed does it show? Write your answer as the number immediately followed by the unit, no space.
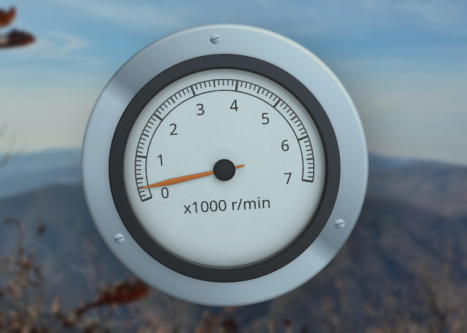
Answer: 300rpm
